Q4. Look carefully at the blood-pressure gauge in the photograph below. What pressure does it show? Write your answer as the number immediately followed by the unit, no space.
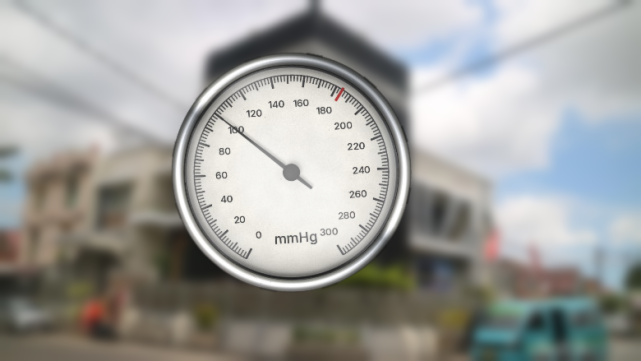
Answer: 100mmHg
